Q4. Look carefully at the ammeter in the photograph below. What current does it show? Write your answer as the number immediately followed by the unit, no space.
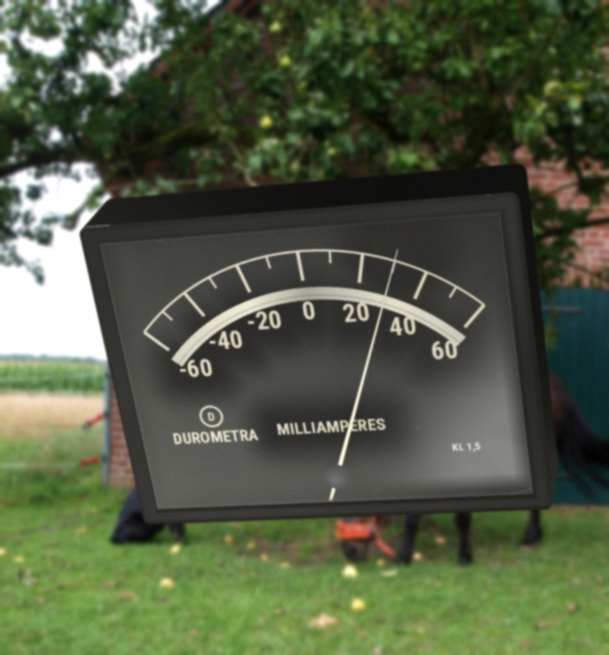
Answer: 30mA
